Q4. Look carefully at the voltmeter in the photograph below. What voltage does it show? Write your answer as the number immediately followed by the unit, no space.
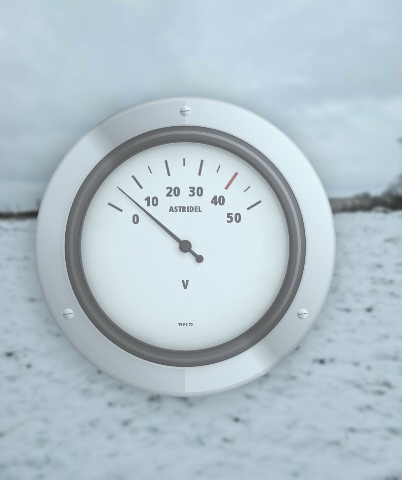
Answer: 5V
